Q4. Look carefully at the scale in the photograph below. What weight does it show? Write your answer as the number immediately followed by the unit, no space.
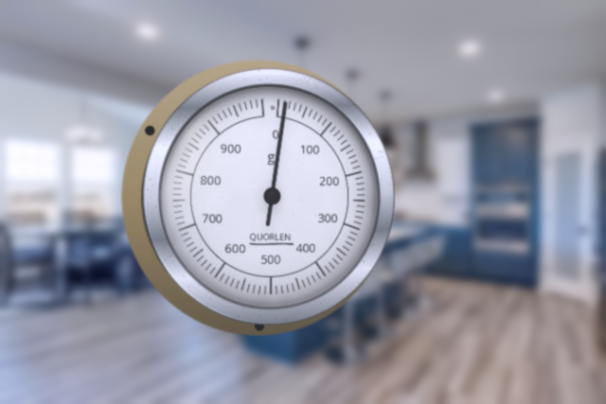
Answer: 10g
